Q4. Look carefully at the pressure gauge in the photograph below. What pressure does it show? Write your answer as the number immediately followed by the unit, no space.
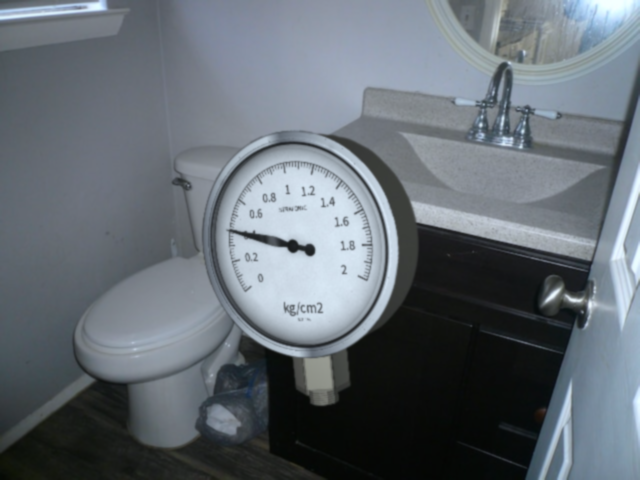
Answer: 0.4kg/cm²
